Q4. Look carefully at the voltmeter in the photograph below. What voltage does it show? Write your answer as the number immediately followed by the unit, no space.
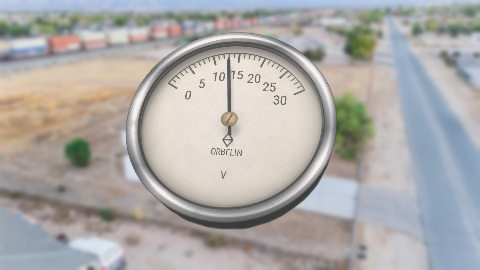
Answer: 13V
